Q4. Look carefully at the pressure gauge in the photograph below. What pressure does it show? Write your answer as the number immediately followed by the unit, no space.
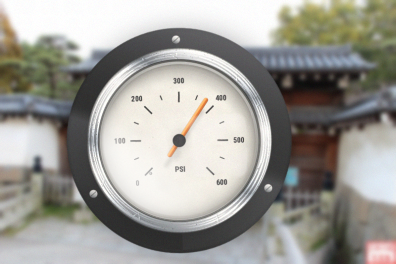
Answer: 375psi
